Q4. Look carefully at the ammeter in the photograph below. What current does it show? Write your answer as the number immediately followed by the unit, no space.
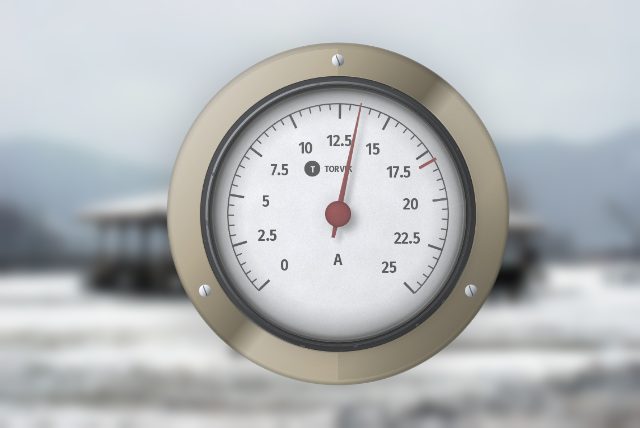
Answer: 13.5A
